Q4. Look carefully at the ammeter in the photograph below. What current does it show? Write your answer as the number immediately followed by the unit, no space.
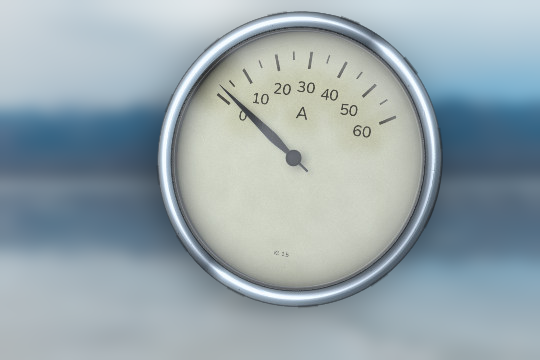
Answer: 2.5A
